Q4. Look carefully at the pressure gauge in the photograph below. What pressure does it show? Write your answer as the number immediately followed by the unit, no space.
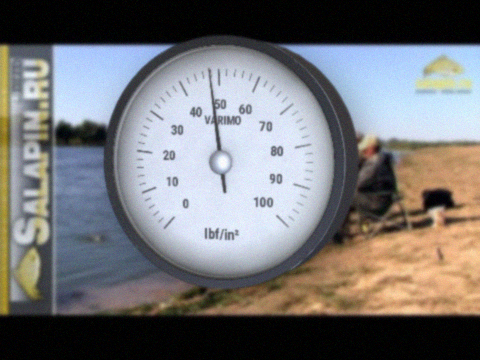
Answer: 48psi
